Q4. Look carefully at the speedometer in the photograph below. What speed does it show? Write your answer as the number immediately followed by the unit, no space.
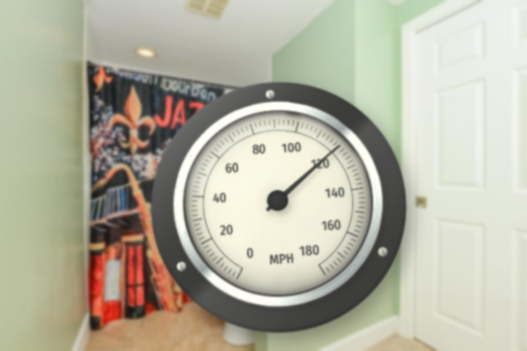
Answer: 120mph
